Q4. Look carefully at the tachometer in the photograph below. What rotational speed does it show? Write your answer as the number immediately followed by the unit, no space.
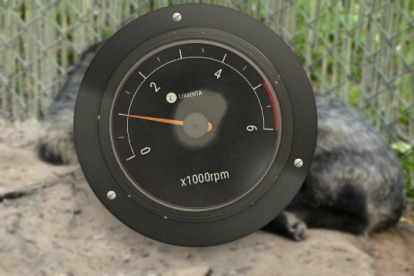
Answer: 1000rpm
